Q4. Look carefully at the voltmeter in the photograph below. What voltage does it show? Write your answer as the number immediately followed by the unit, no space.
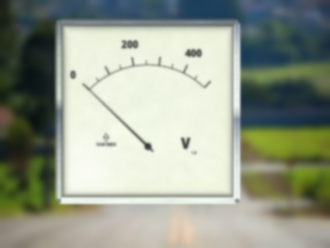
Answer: 0V
